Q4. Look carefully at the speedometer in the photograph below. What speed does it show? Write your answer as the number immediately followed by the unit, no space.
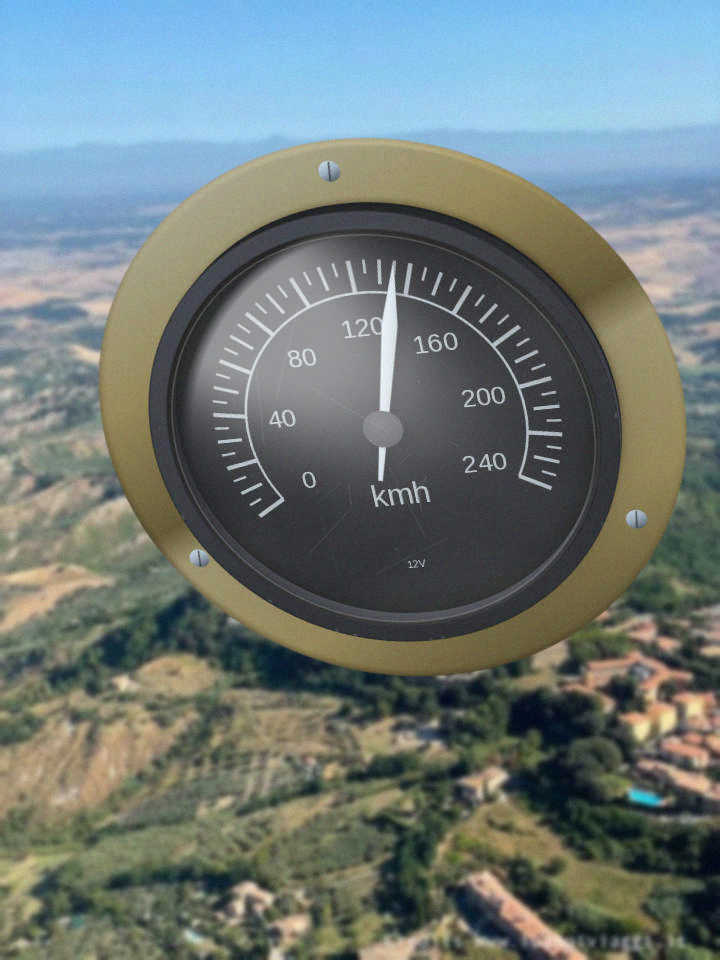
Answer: 135km/h
